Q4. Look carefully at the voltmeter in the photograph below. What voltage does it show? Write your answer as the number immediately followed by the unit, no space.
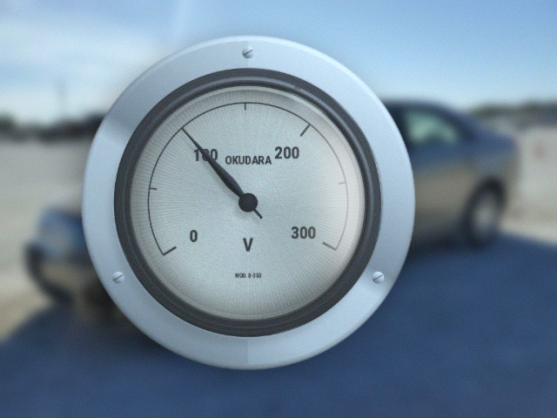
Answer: 100V
